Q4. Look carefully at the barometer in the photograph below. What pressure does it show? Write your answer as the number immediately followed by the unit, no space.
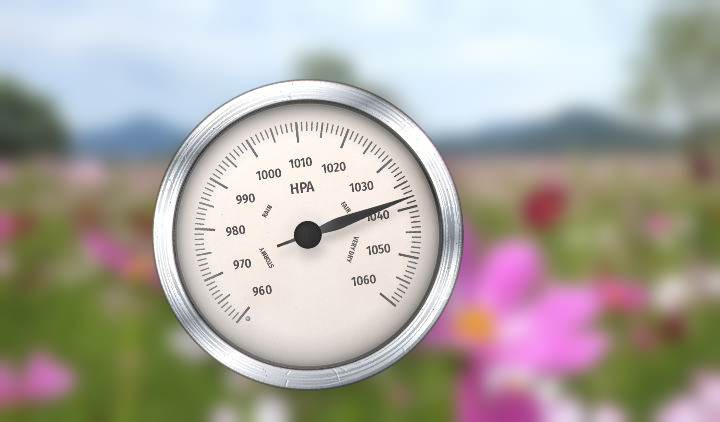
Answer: 1038hPa
